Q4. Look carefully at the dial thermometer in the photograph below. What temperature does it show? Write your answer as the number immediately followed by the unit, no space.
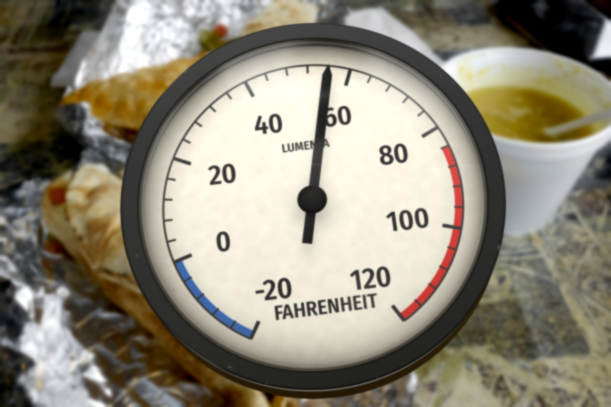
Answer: 56°F
